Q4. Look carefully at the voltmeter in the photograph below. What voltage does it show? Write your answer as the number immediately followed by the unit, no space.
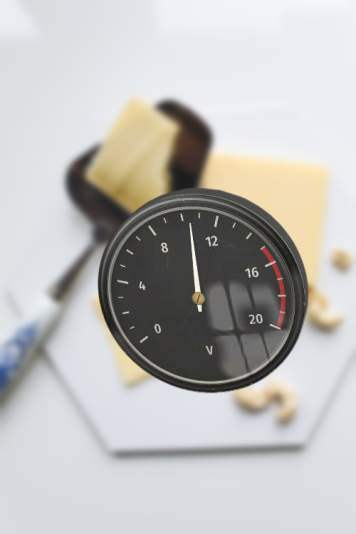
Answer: 10.5V
